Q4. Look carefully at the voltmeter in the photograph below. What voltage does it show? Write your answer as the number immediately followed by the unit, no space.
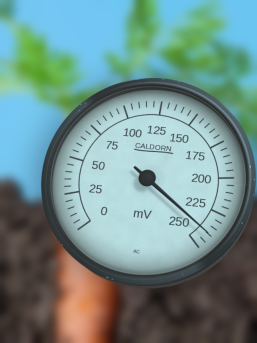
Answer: 240mV
